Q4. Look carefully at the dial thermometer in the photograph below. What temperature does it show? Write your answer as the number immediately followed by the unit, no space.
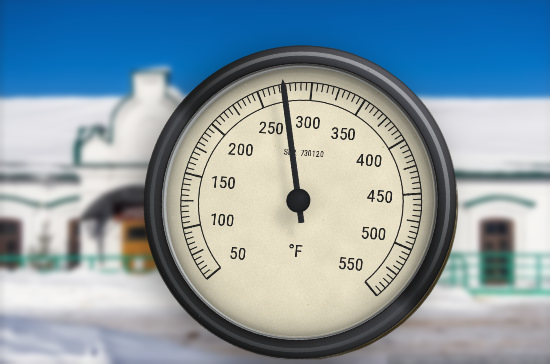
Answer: 275°F
